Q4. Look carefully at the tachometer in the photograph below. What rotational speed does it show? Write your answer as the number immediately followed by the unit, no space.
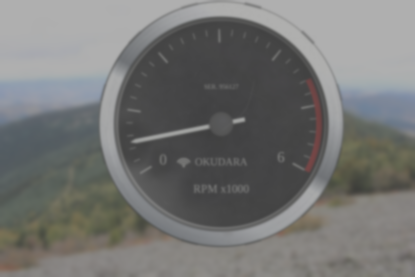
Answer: 500rpm
